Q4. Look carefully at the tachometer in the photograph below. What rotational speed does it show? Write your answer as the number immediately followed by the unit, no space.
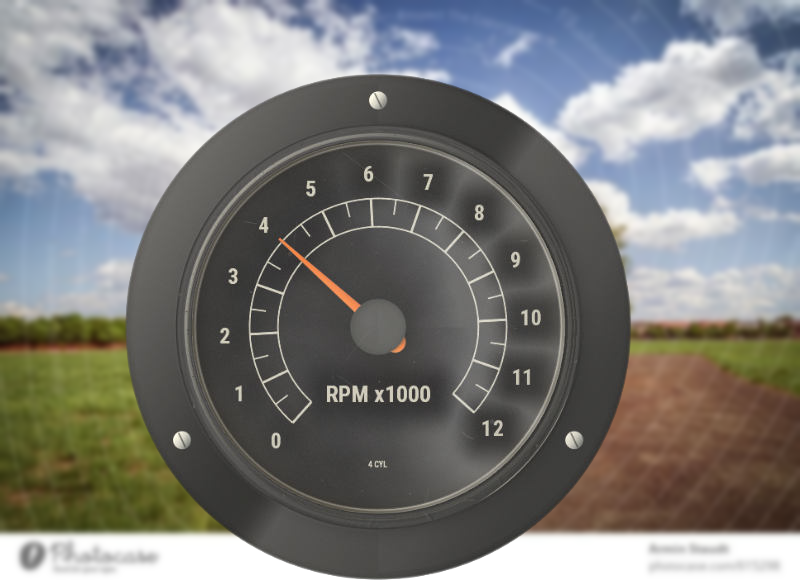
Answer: 4000rpm
